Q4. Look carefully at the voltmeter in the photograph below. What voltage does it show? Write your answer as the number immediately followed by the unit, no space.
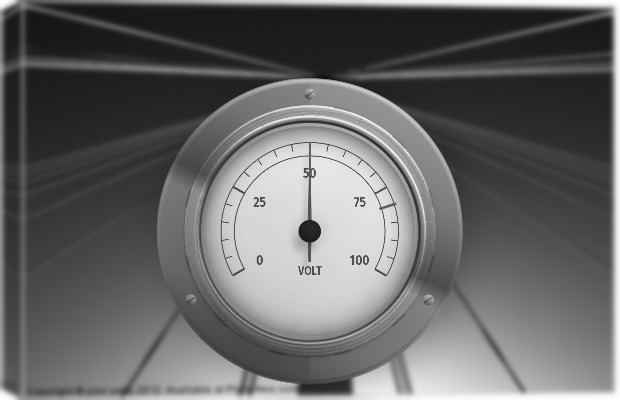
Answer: 50V
